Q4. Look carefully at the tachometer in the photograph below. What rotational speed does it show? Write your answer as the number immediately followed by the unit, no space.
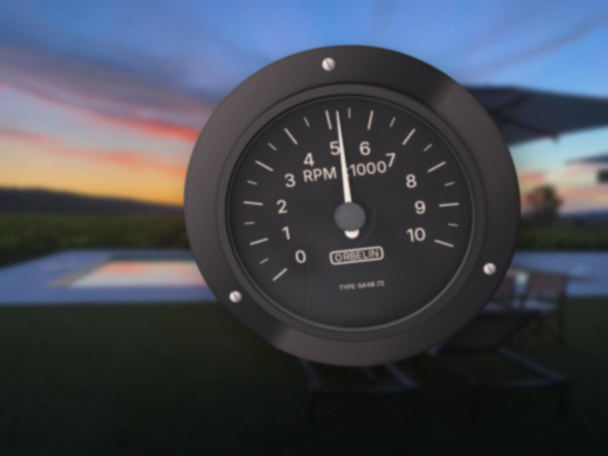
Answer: 5250rpm
